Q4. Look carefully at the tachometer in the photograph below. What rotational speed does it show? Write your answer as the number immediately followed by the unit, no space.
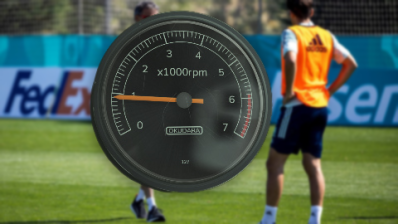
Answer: 900rpm
